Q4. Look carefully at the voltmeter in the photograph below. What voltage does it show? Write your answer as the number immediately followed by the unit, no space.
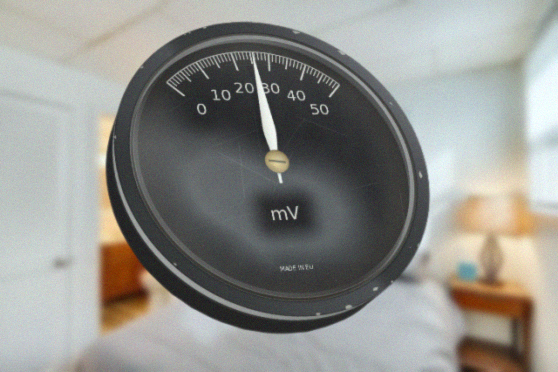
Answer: 25mV
